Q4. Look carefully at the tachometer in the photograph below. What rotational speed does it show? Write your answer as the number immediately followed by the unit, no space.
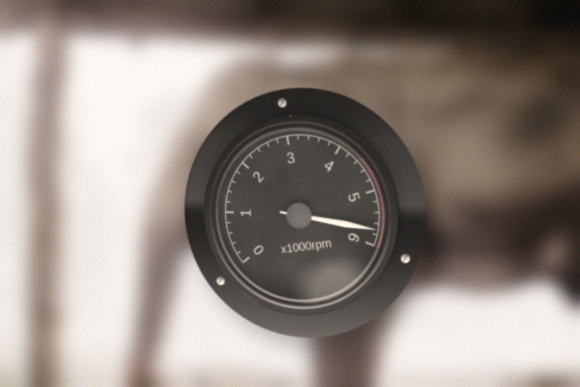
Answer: 5700rpm
